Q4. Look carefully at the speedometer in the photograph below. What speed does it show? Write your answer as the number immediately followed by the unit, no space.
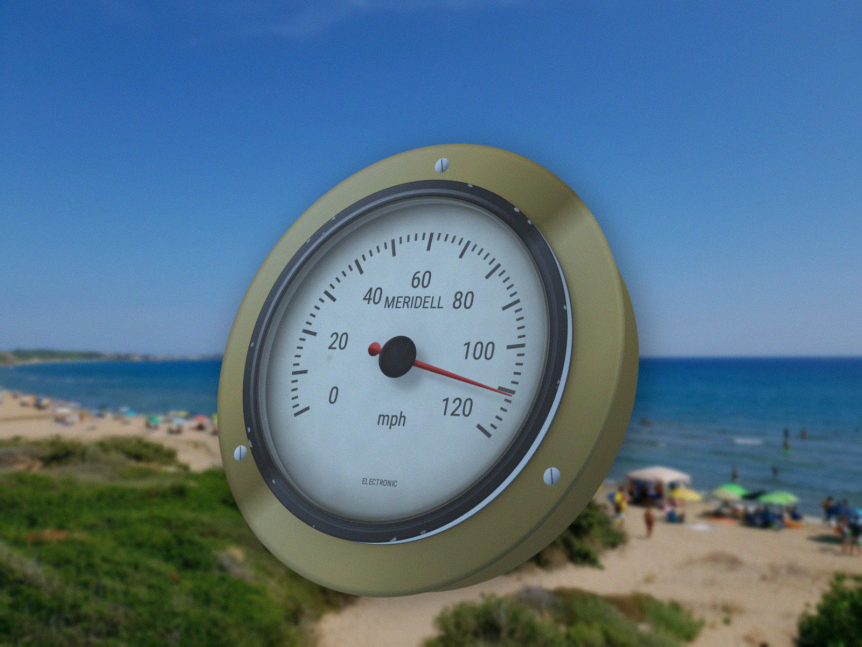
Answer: 111mph
